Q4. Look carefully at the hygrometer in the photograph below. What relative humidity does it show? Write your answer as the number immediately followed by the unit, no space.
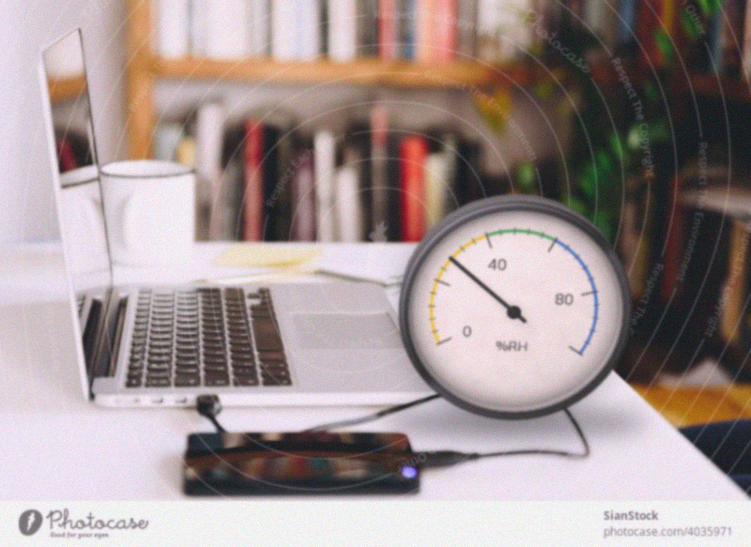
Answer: 28%
